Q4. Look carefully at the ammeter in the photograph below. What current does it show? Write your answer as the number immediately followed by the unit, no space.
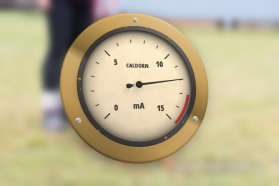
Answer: 12mA
